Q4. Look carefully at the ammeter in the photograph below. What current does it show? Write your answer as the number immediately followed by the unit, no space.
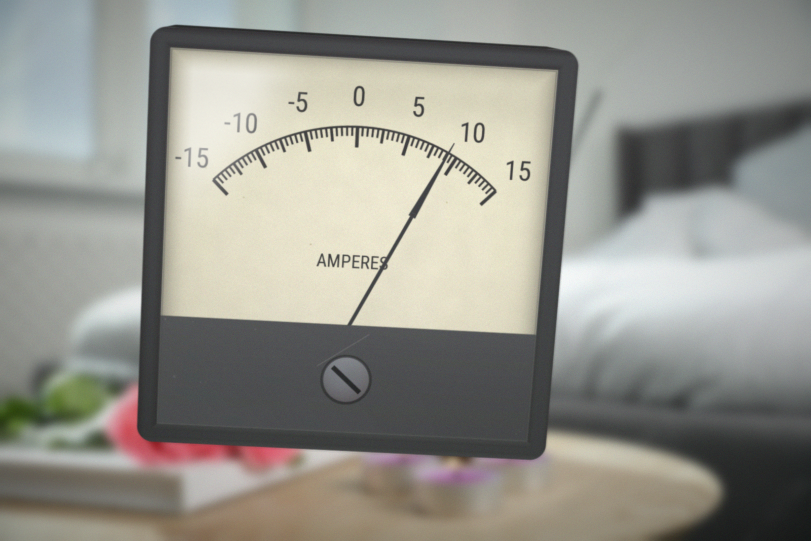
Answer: 9A
